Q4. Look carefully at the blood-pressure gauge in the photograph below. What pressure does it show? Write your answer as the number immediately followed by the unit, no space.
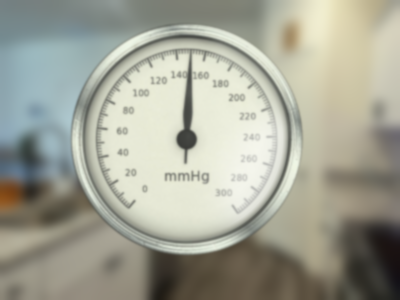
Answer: 150mmHg
